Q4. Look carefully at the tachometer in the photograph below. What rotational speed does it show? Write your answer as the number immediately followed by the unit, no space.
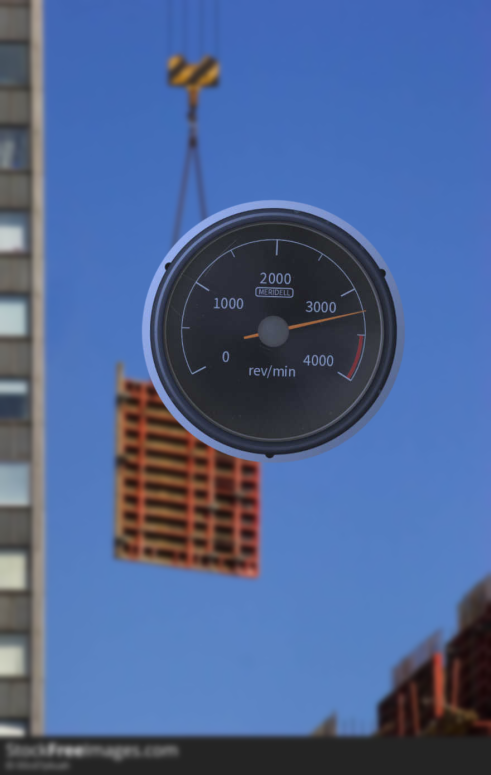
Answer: 3250rpm
